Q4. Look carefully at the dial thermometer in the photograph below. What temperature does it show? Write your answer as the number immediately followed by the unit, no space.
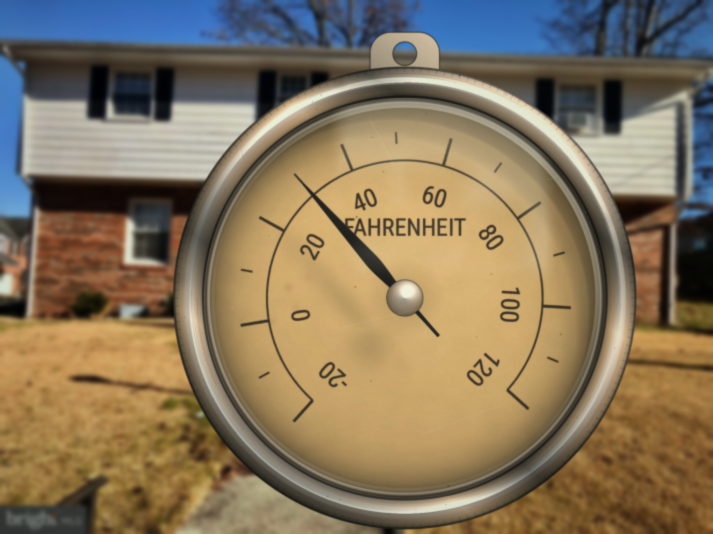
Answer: 30°F
